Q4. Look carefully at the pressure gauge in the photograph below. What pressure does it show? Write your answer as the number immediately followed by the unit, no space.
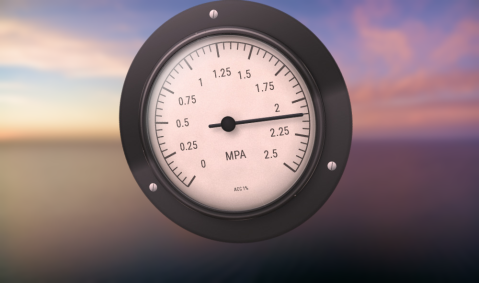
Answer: 2.1MPa
